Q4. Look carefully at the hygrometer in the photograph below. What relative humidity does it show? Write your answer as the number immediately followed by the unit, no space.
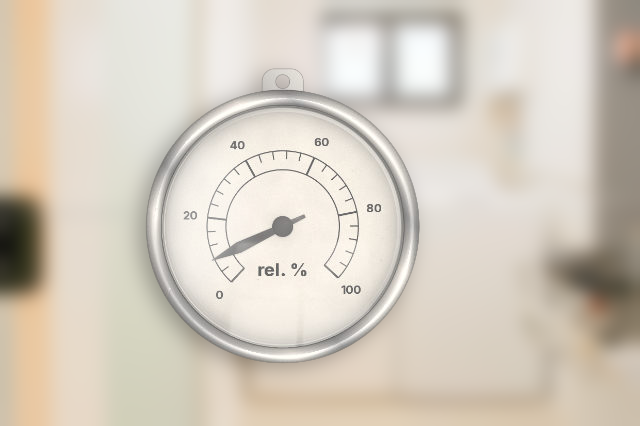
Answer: 8%
